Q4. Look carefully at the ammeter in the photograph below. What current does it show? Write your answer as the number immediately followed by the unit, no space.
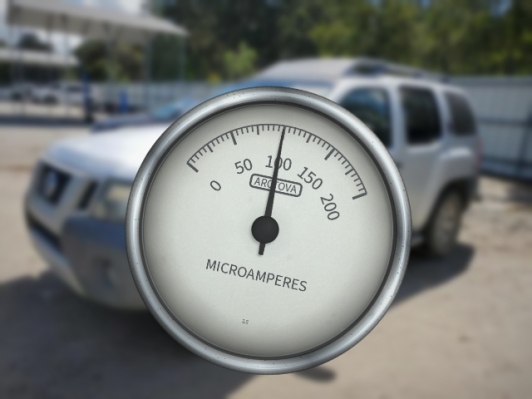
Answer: 100µA
